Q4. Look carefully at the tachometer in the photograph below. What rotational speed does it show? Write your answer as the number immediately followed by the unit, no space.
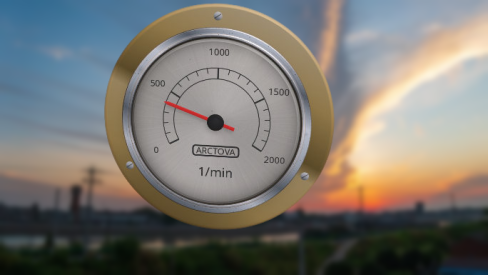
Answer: 400rpm
